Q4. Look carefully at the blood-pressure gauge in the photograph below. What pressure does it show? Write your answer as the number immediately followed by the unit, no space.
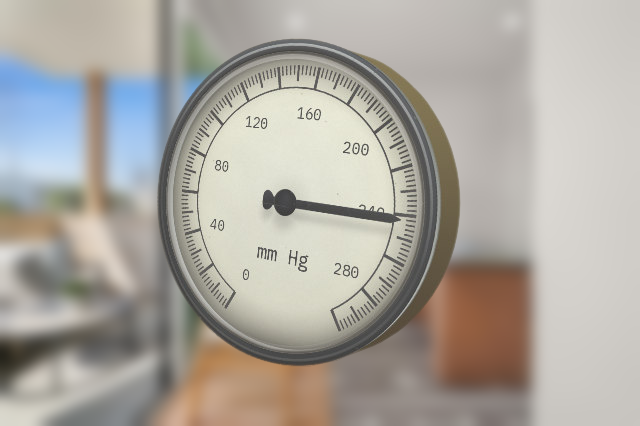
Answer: 242mmHg
